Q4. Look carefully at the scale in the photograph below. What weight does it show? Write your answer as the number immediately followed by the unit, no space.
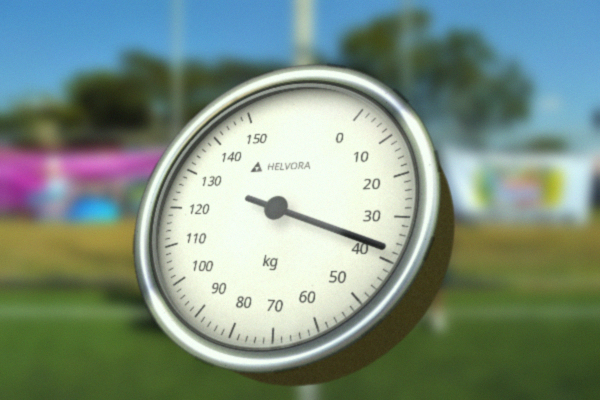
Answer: 38kg
